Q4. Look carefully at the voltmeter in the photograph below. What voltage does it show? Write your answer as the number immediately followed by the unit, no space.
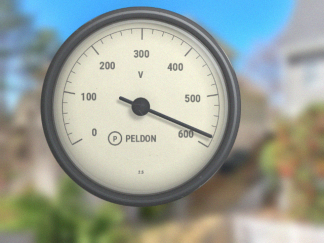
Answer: 580V
